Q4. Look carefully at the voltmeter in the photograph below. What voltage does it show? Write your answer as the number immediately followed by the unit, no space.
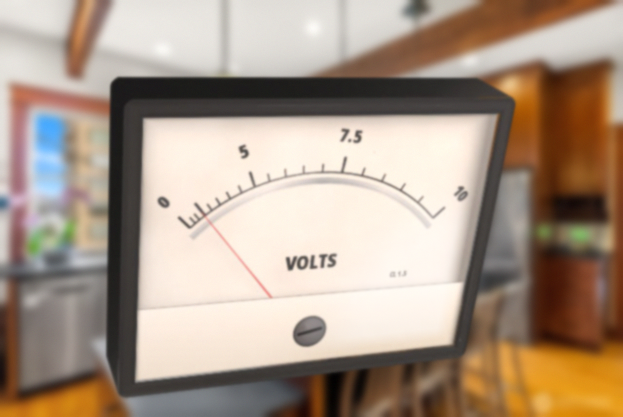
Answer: 2.5V
